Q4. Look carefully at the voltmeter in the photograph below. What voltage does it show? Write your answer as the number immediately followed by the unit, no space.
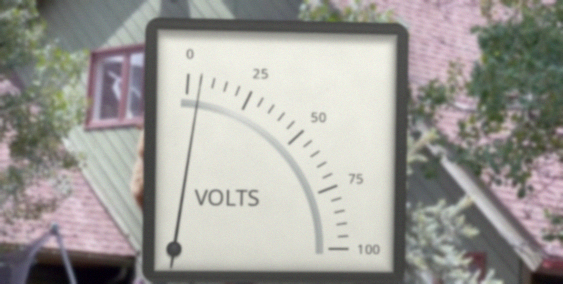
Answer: 5V
